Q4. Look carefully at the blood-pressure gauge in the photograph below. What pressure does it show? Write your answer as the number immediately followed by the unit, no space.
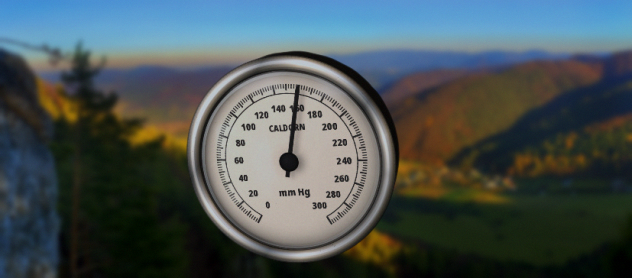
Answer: 160mmHg
